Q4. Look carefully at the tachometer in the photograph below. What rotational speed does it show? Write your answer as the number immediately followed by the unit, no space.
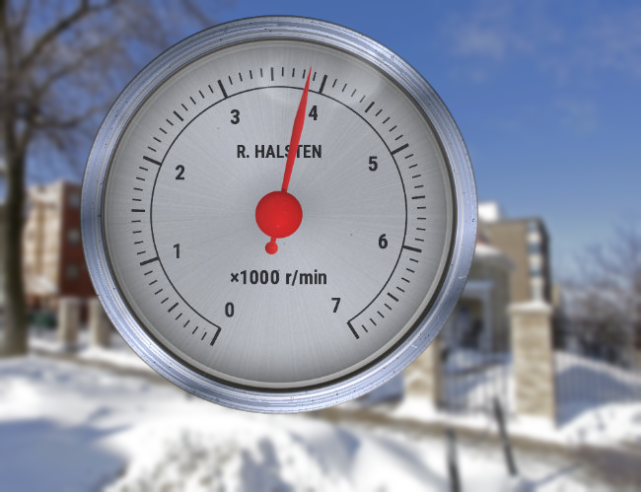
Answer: 3850rpm
